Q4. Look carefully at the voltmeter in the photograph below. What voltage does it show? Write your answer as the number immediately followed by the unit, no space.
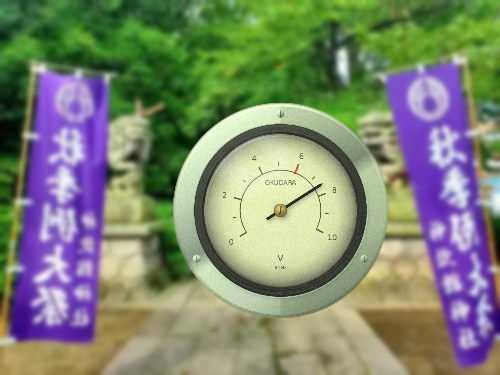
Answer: 7.5V
